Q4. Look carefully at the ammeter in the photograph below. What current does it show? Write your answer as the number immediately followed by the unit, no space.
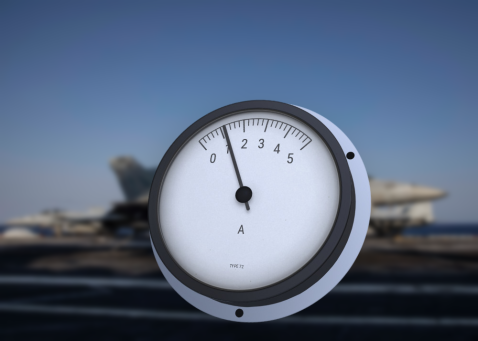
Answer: 1.2A
